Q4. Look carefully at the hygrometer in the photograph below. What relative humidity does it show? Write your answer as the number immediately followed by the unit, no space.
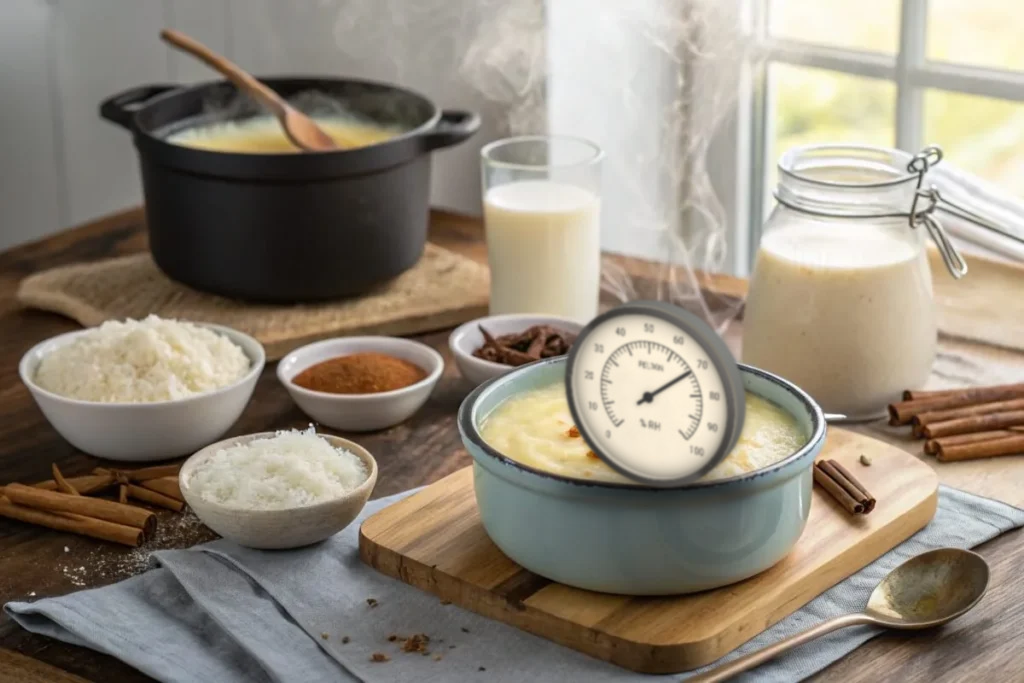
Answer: 70%
